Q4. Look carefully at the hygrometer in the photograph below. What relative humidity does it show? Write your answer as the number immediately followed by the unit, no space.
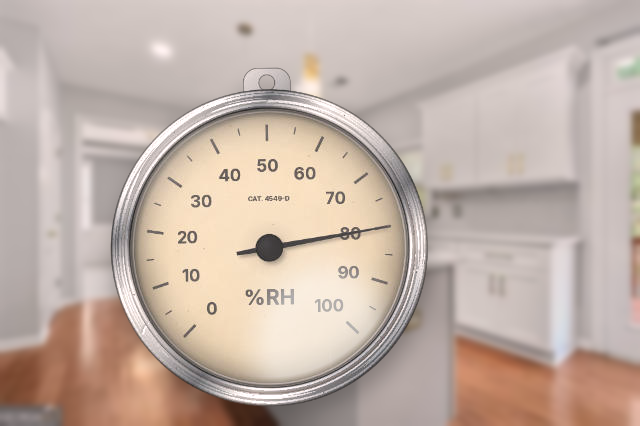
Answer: 80%
